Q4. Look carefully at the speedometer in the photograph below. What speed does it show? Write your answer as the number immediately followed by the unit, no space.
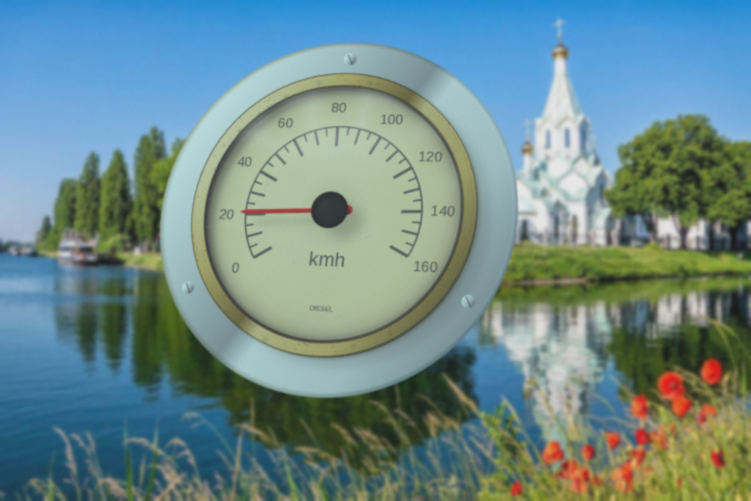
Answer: 20km/h
